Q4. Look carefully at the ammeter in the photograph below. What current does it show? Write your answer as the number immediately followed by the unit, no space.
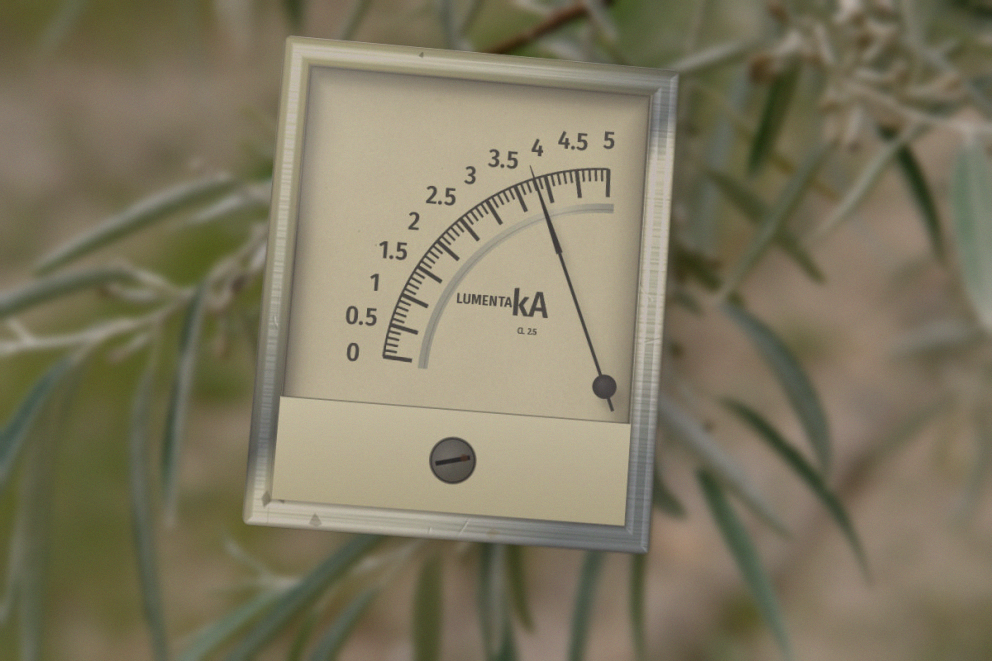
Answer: 3.8kA
